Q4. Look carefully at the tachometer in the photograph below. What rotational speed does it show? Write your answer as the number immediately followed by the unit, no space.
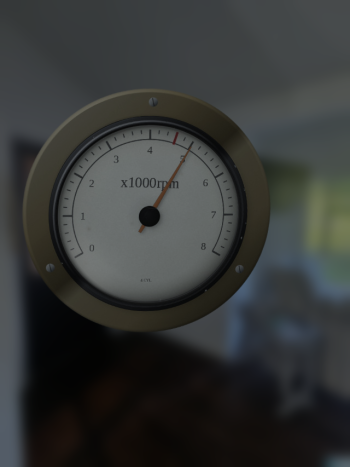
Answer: 5000rpm
